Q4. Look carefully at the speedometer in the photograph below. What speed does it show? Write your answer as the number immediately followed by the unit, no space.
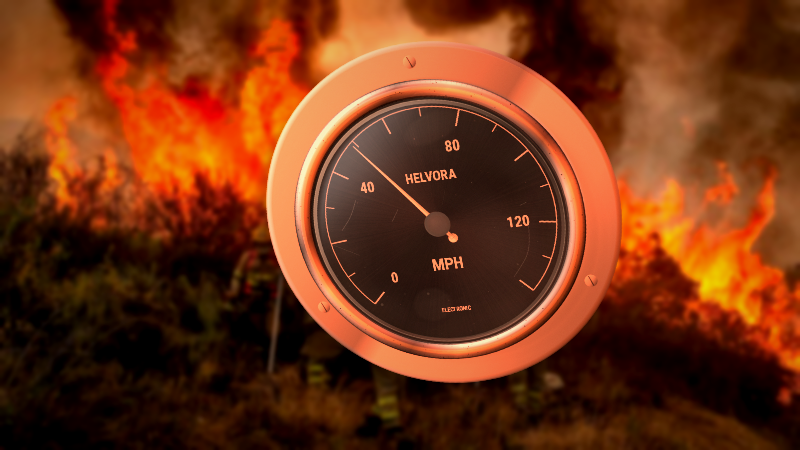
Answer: 50mph
